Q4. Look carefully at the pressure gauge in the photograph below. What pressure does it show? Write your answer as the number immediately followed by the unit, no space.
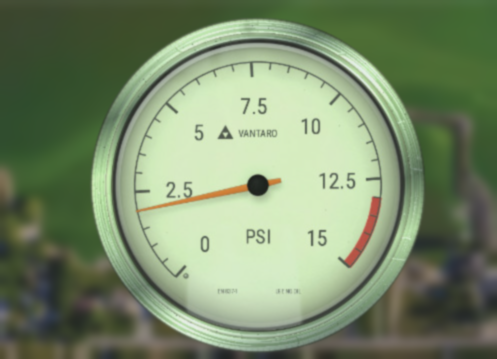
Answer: 2psi
